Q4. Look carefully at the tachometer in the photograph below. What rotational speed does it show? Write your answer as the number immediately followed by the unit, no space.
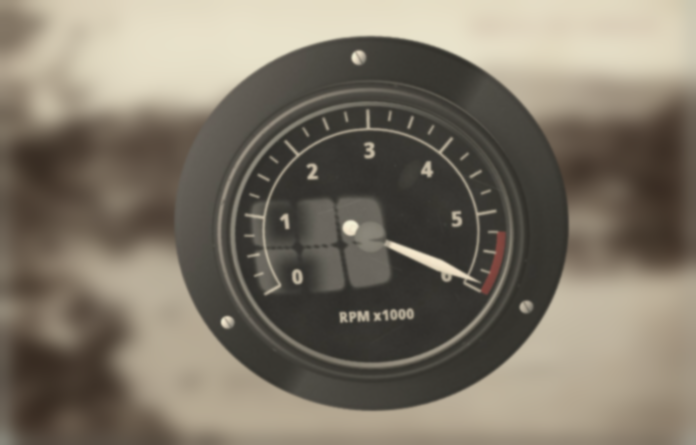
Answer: 5875rpm
